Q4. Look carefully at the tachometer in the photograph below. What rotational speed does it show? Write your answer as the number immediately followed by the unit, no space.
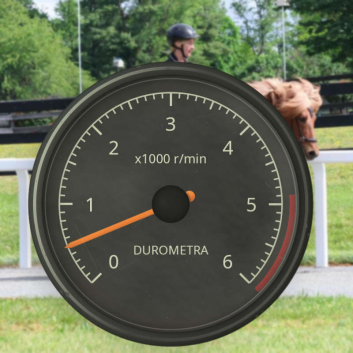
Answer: 500rpm
